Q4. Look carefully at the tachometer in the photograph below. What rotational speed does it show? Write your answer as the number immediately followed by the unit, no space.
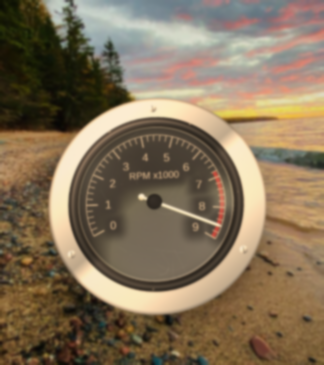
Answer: 8600rpm
